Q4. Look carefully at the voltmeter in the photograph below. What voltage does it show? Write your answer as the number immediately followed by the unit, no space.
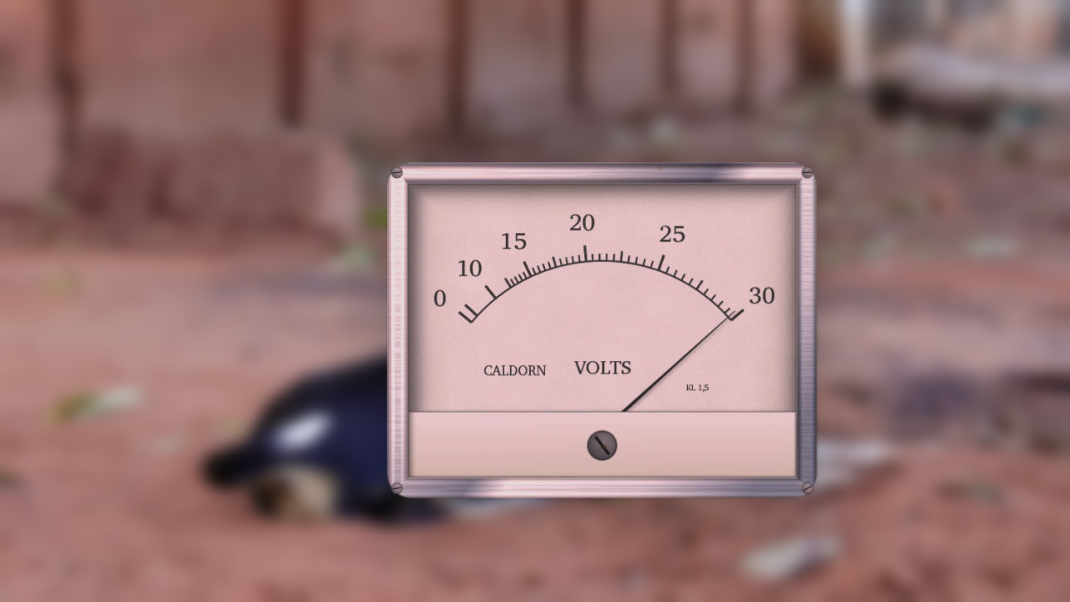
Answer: 29.75V
